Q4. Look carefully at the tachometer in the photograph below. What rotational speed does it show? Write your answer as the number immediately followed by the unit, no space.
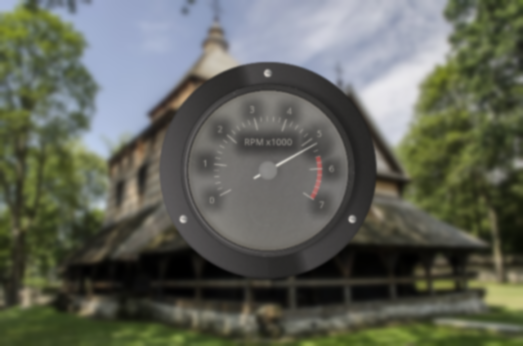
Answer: 5200rpm
